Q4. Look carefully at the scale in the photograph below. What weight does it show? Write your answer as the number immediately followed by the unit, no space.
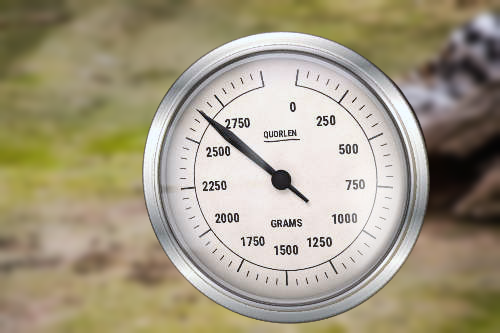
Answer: 2650g
